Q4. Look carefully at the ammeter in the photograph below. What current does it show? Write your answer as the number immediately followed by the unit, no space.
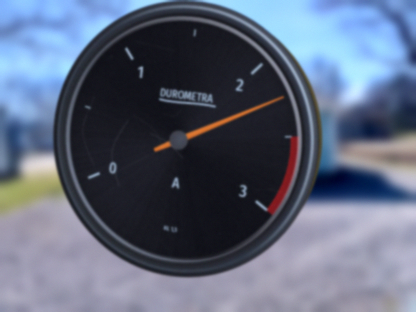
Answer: 2.25A
